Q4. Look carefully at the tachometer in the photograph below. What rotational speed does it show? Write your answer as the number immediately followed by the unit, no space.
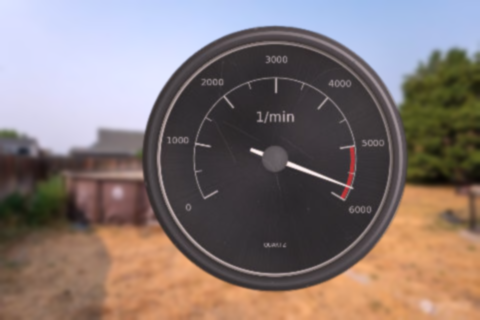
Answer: 5750rpm
